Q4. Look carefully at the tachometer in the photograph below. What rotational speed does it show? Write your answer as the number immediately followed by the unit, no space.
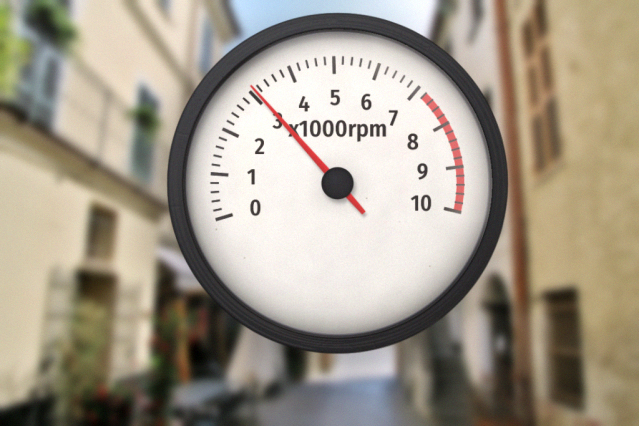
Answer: 3100rpm
